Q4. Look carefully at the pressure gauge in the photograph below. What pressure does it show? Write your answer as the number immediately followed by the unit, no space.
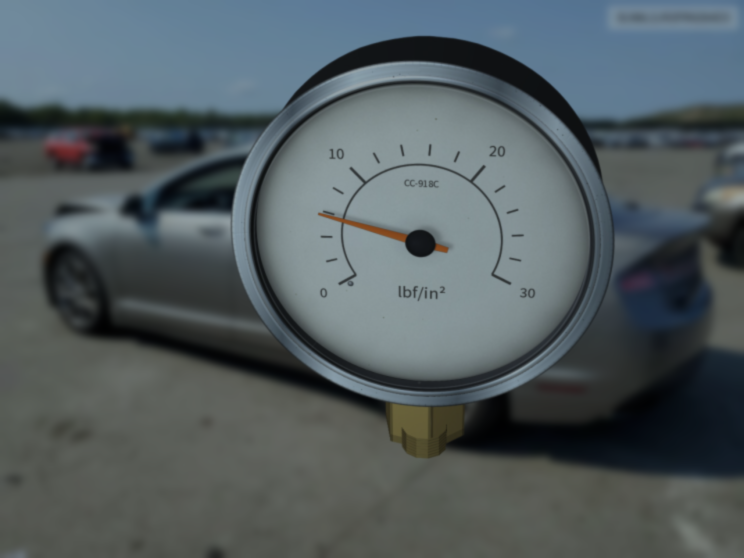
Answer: 6psi
